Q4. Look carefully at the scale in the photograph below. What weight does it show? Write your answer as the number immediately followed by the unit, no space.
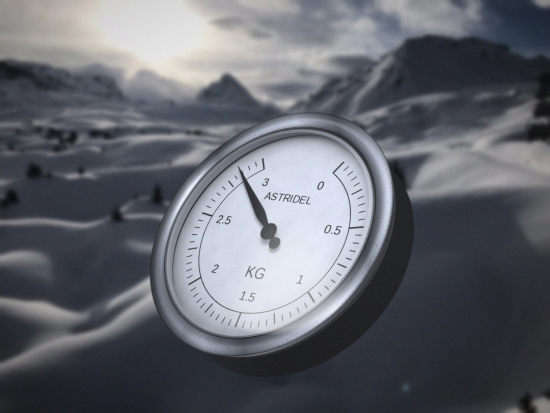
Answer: 2.85kg
